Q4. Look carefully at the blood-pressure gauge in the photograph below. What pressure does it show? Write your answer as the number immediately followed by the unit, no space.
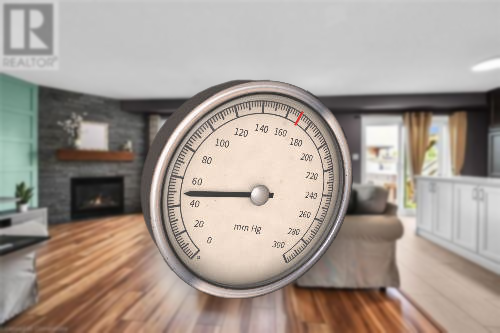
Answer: 50mmHg
